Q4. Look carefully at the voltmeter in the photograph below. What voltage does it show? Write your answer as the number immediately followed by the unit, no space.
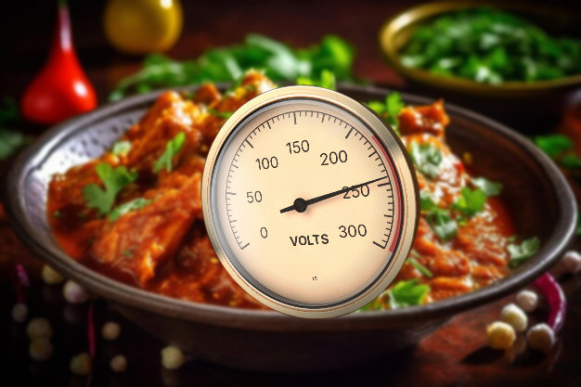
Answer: 245V
